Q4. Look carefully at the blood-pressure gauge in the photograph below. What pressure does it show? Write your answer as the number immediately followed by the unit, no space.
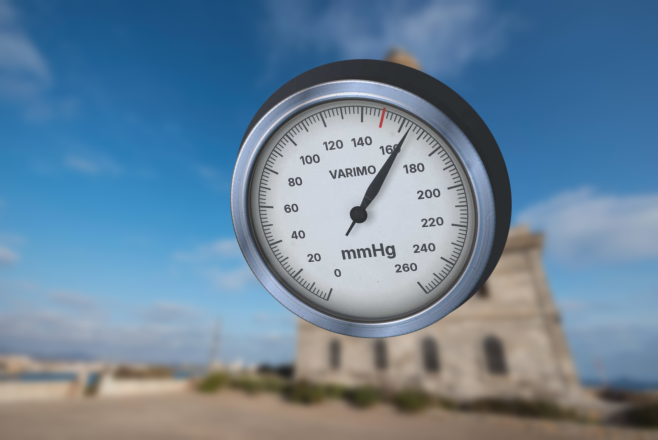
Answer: 164mmHg
